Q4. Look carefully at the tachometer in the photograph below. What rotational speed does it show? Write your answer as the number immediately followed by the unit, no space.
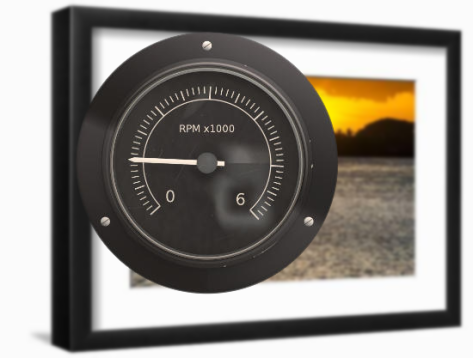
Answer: 1000rpm
